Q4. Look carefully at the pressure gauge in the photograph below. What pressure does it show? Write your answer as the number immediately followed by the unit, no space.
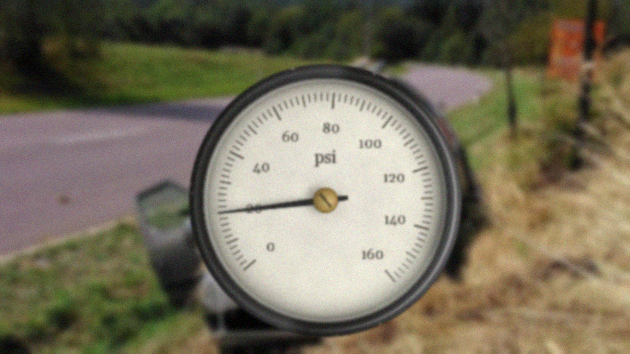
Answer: 20psi
